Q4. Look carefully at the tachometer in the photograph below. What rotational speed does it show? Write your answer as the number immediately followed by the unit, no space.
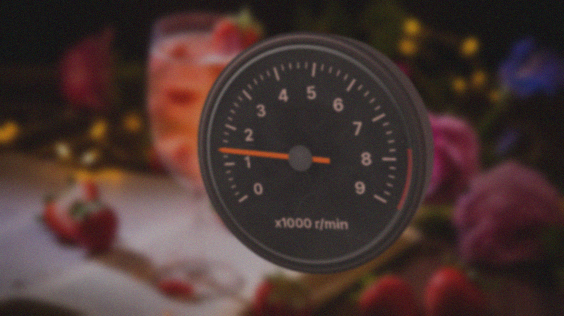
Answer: 1400rpm
